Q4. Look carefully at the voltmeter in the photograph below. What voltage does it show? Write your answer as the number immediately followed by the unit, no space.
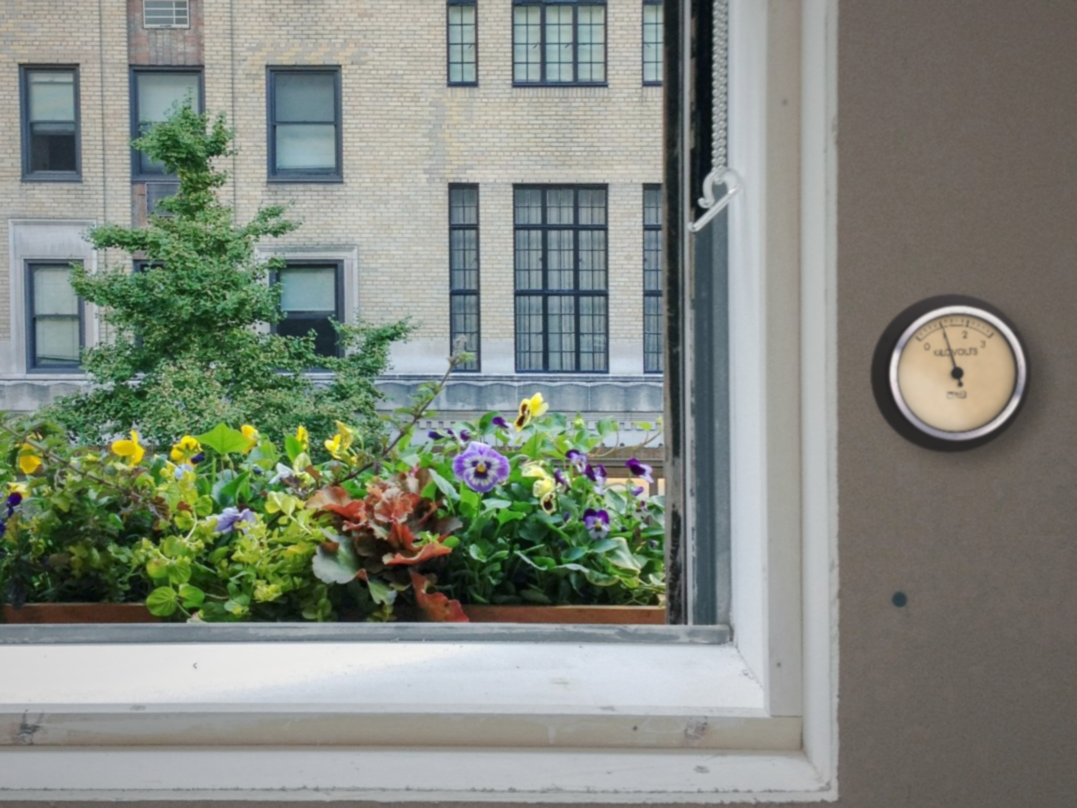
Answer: 1kV
